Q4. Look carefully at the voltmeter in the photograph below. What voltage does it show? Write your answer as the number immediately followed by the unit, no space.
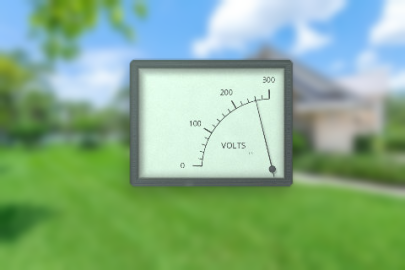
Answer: 260V
